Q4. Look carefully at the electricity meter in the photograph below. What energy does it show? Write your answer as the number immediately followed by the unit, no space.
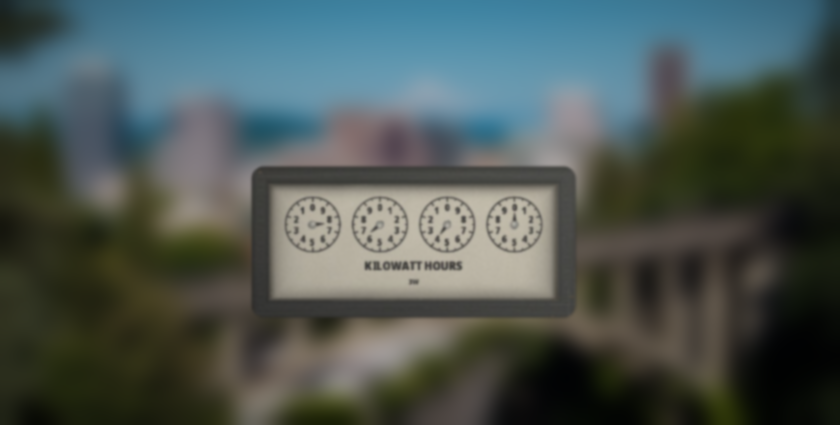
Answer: 7640kWh
